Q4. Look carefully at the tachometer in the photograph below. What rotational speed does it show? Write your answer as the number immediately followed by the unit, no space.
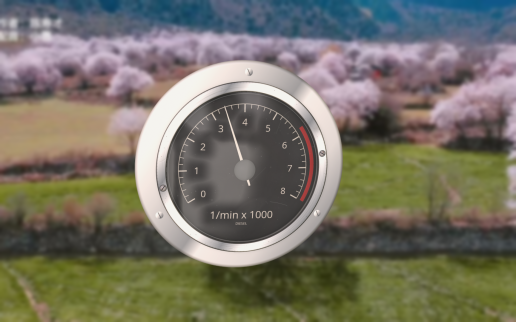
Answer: 3400rpm
